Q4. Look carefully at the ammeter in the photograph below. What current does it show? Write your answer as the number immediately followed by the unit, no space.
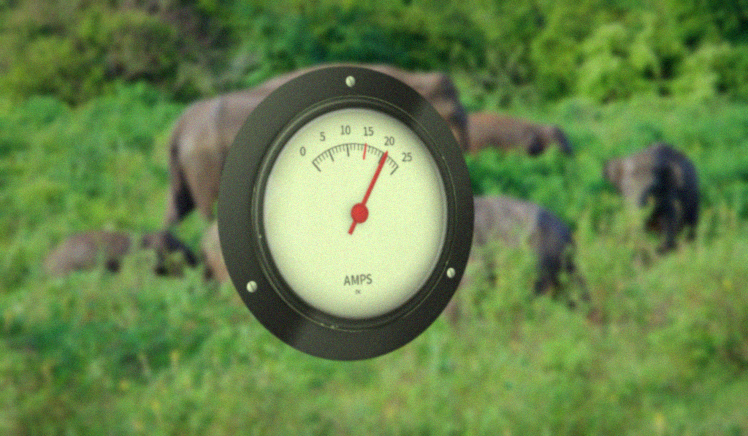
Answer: 20A
